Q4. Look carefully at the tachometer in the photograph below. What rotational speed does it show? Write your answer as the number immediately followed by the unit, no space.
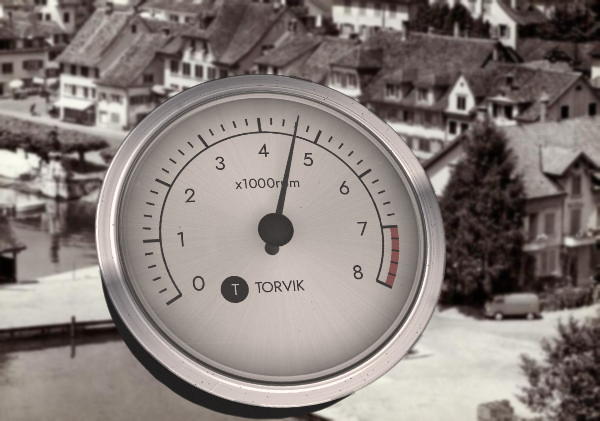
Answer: 4600rpm
